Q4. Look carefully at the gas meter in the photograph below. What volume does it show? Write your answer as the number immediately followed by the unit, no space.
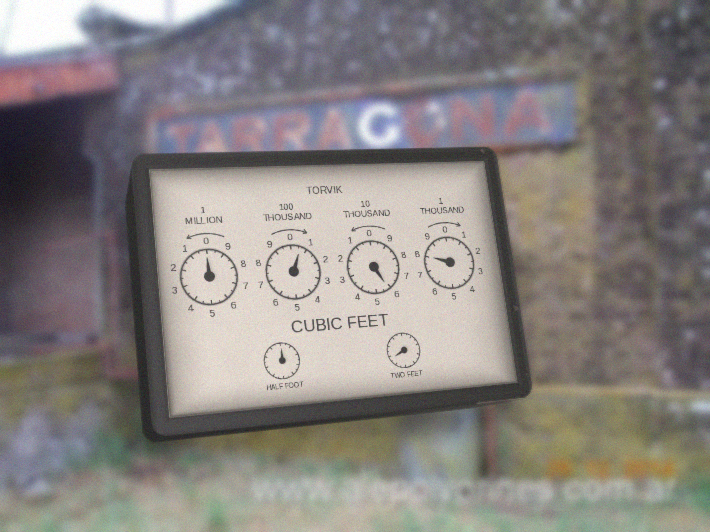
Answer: 5800ft³
